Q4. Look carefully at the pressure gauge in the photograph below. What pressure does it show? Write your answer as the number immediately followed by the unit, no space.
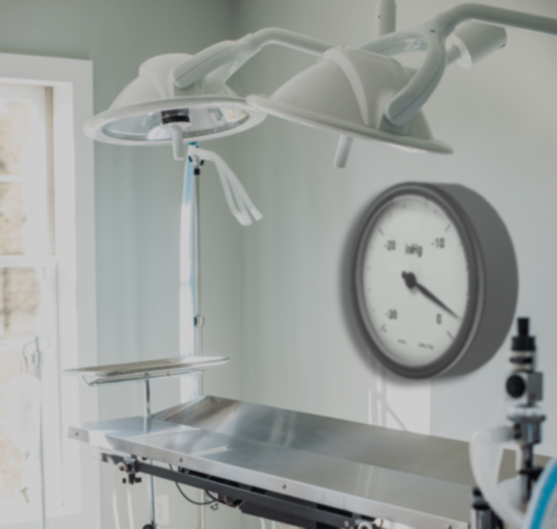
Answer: -2inHg
